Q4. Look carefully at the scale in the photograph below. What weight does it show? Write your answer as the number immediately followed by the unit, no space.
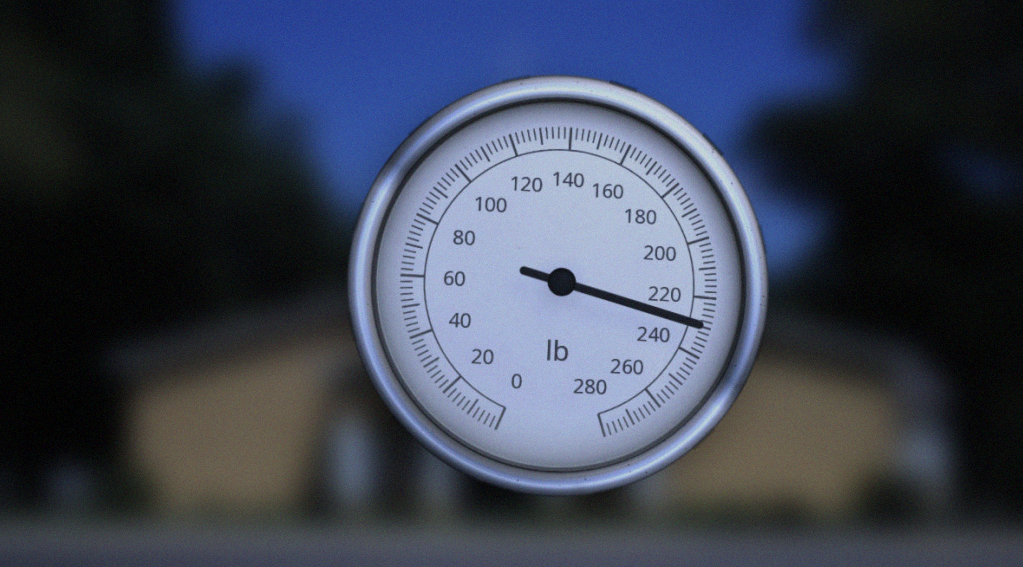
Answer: 230lb
